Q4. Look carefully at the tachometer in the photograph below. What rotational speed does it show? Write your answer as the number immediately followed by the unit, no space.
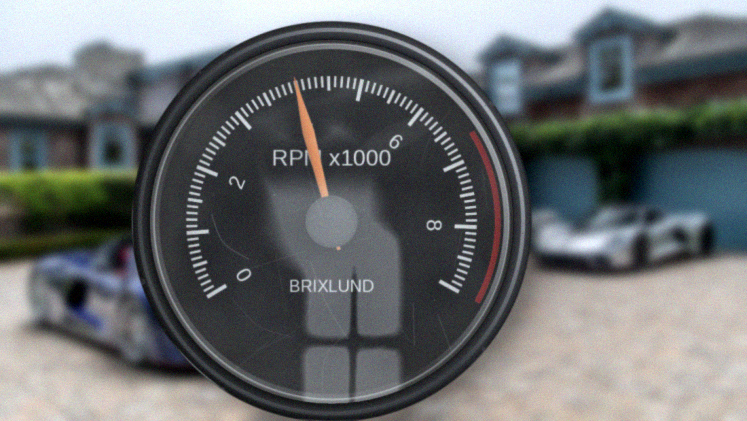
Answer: 4000rpm
